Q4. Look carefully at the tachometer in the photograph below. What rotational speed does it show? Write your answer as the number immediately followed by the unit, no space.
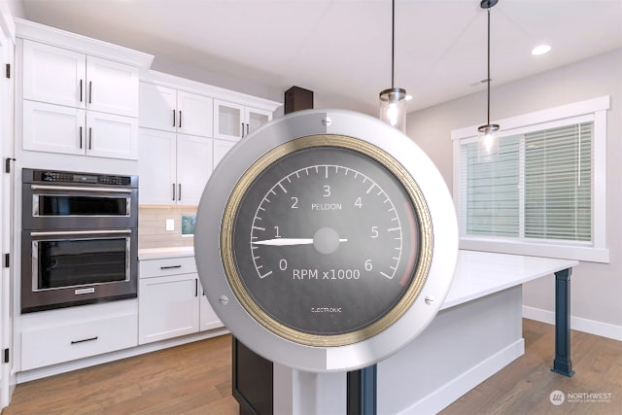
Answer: 700rpm
